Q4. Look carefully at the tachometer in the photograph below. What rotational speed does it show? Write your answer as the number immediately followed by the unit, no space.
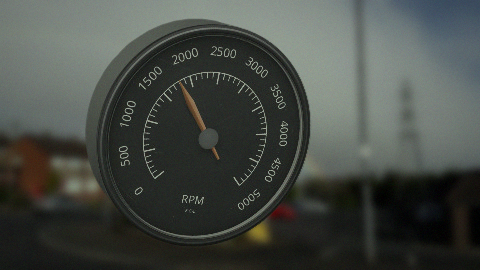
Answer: 1800rpm
